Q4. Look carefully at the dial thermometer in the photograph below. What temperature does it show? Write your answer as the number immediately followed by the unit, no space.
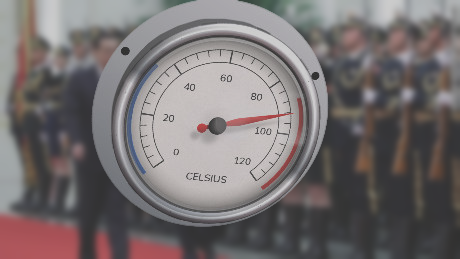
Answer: 92°C
